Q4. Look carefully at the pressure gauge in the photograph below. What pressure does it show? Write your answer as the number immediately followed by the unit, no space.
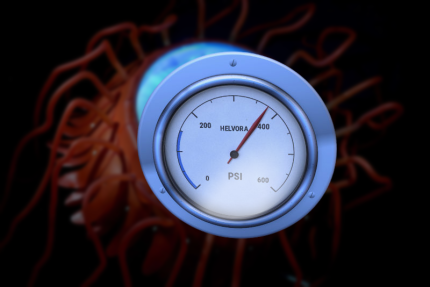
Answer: 375psi
